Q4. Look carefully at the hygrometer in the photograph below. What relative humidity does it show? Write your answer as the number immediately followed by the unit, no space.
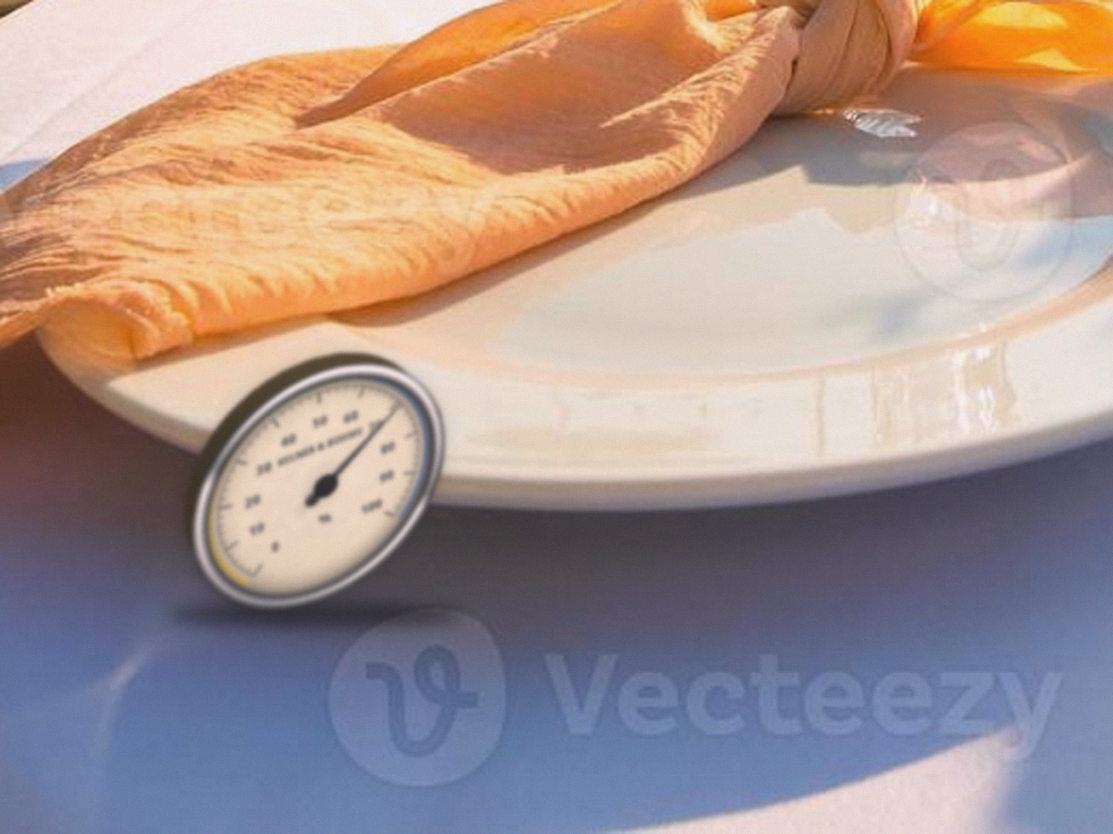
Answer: 70%
